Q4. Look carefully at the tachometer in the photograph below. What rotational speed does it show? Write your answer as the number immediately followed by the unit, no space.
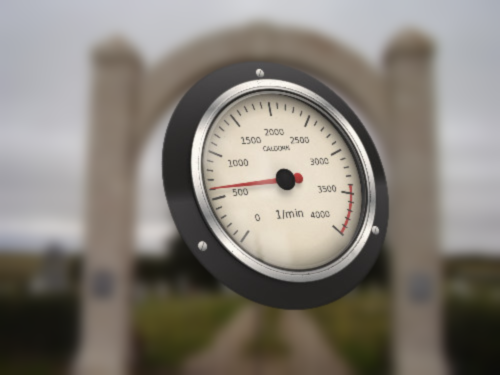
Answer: 600rpm
